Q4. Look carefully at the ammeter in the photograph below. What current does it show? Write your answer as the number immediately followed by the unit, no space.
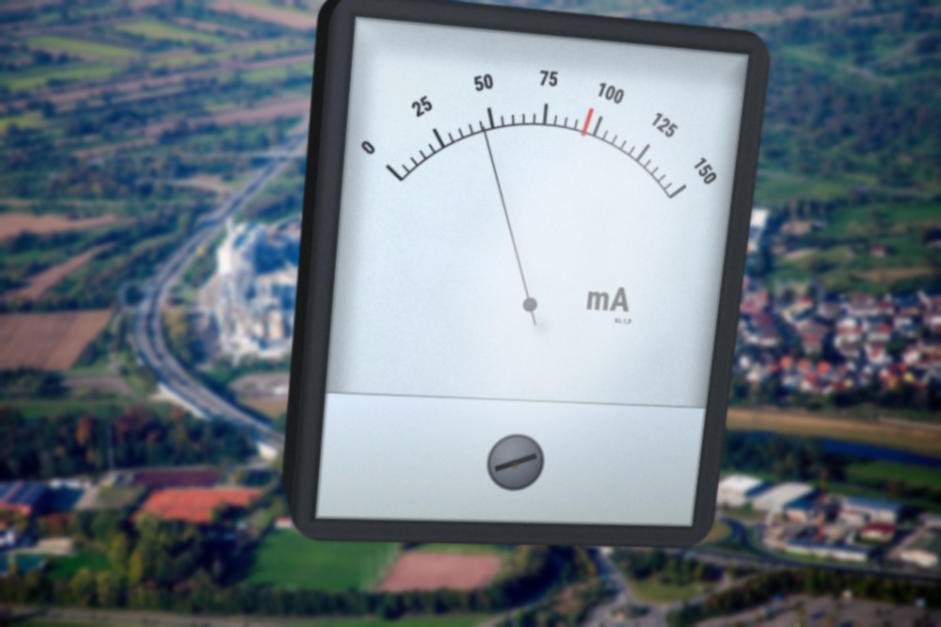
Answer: 45mA
